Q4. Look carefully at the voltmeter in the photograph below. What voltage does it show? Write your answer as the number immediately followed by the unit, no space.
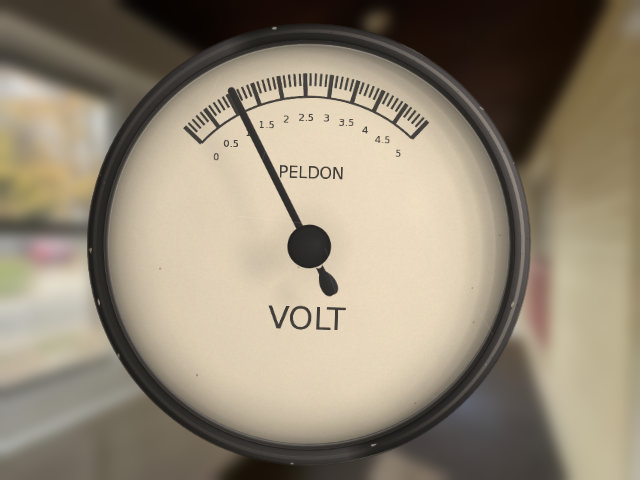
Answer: 1.1V
